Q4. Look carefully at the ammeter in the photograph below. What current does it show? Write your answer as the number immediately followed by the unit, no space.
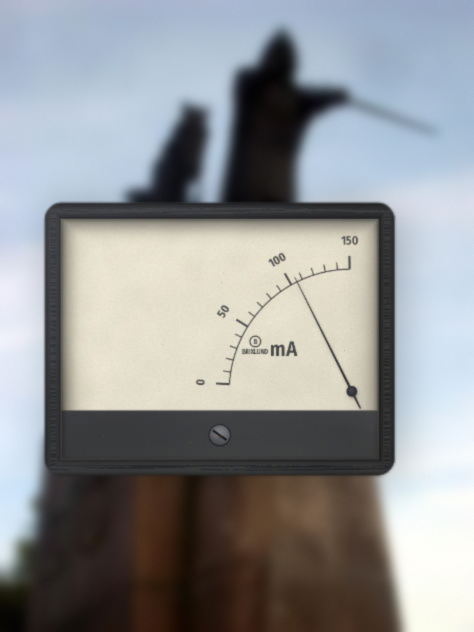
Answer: 105mA
